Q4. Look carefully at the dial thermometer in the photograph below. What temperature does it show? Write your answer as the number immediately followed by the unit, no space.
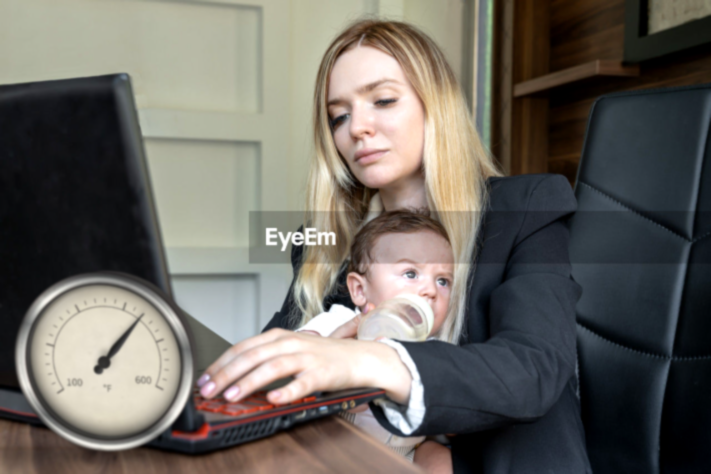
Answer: 440°F
